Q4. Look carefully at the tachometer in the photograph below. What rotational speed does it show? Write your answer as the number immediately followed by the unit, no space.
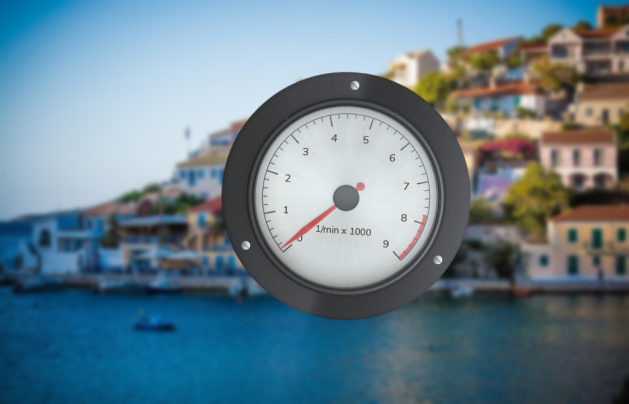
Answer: 100rpm
